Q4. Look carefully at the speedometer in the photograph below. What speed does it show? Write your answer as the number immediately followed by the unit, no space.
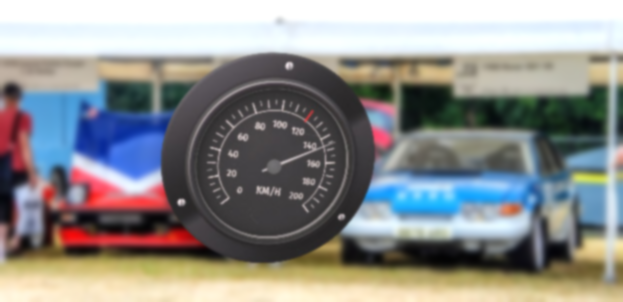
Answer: 145km/h
